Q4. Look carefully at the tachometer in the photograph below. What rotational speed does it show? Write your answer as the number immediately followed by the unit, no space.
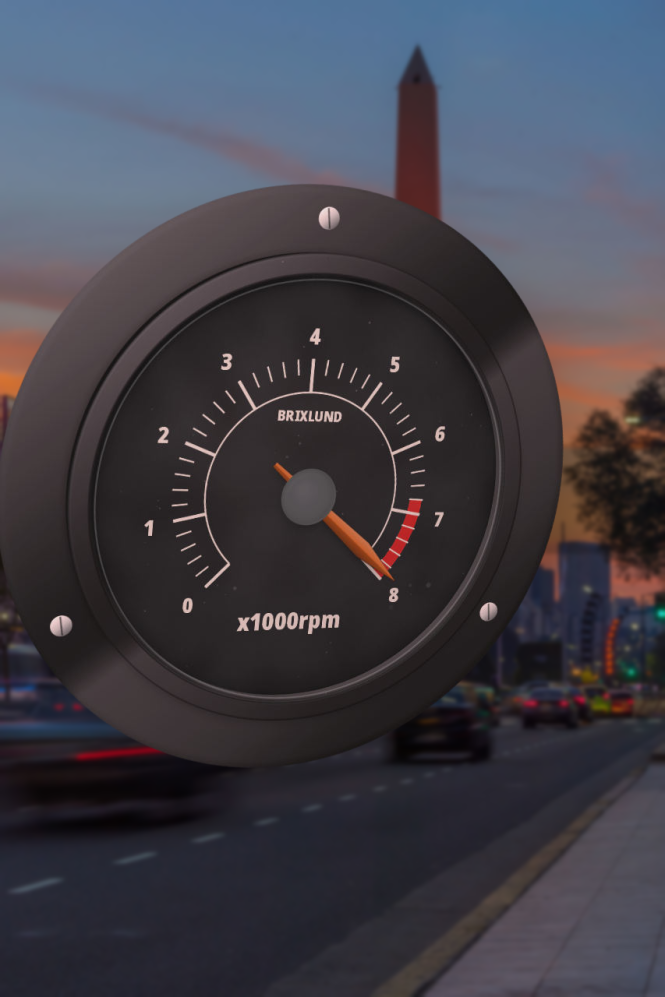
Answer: 7900rpm
